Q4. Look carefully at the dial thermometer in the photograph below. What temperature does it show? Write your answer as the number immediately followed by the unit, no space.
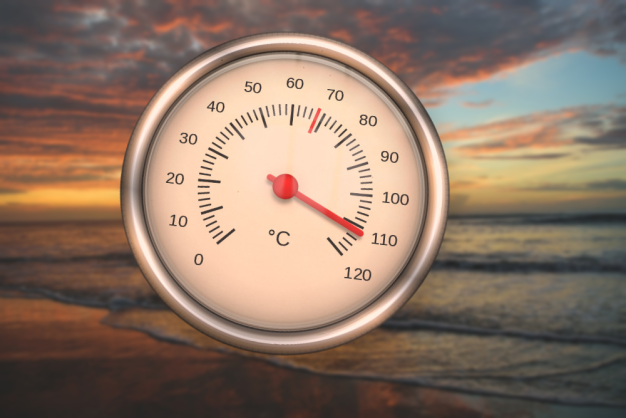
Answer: 112°C
